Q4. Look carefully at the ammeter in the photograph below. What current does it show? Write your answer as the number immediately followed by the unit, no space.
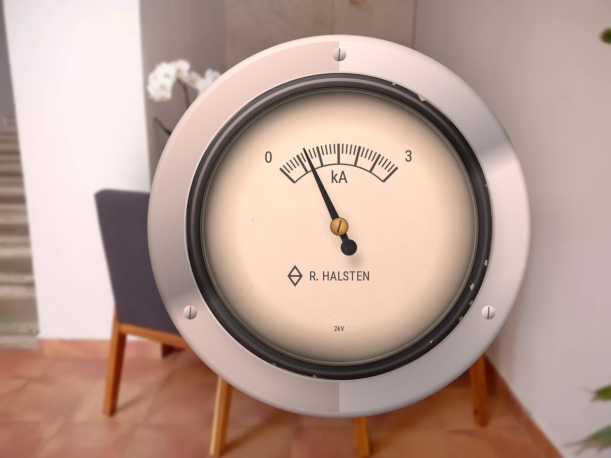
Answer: 0.7kA
